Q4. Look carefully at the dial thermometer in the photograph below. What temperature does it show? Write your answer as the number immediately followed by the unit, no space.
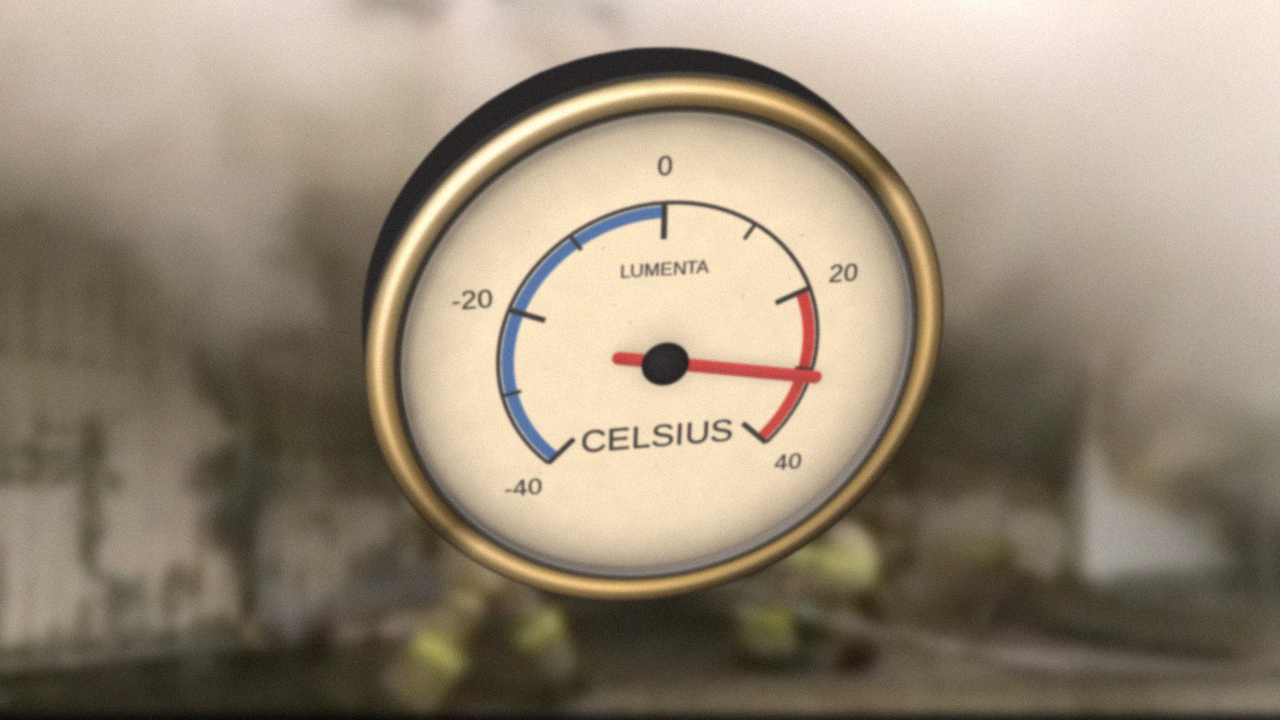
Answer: 30°C
